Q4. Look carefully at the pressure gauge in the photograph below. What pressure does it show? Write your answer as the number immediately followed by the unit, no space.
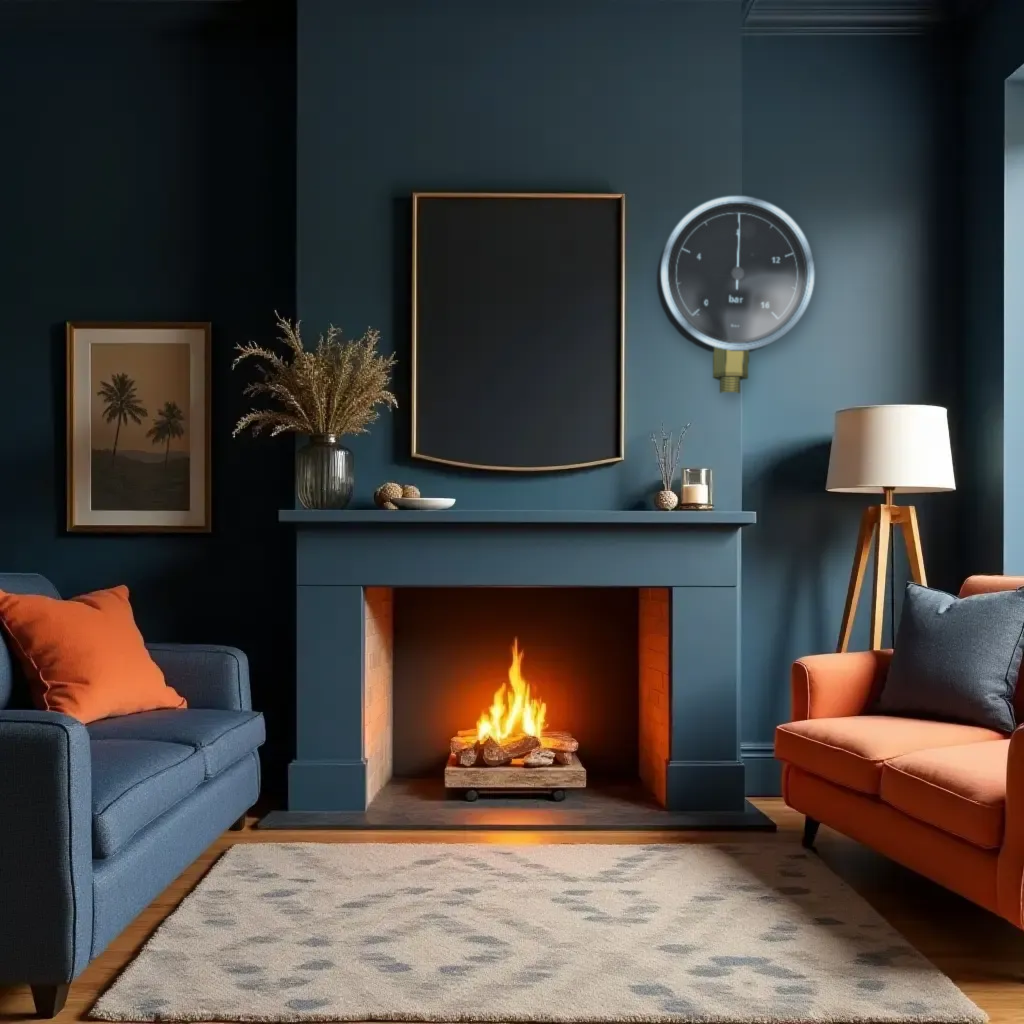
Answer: 8bar
